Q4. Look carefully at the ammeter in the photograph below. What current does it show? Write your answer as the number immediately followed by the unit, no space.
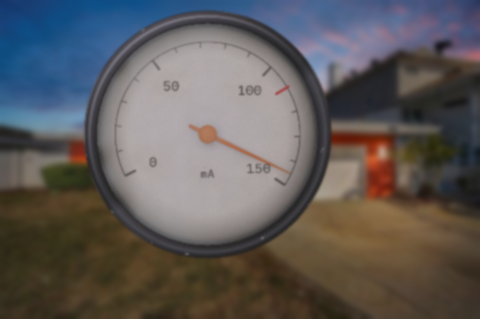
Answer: 145mA
